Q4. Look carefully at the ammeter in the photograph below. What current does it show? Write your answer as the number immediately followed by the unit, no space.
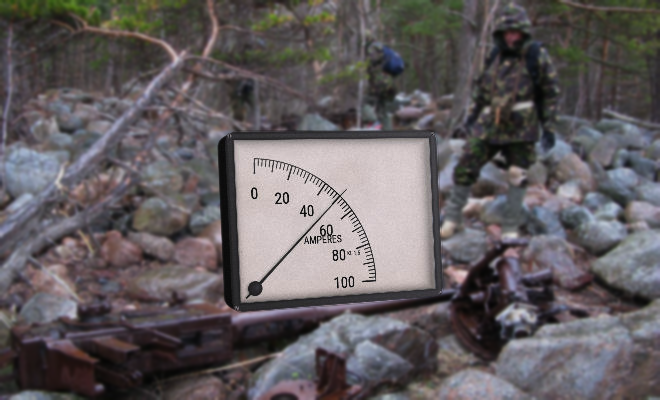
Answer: 50A
